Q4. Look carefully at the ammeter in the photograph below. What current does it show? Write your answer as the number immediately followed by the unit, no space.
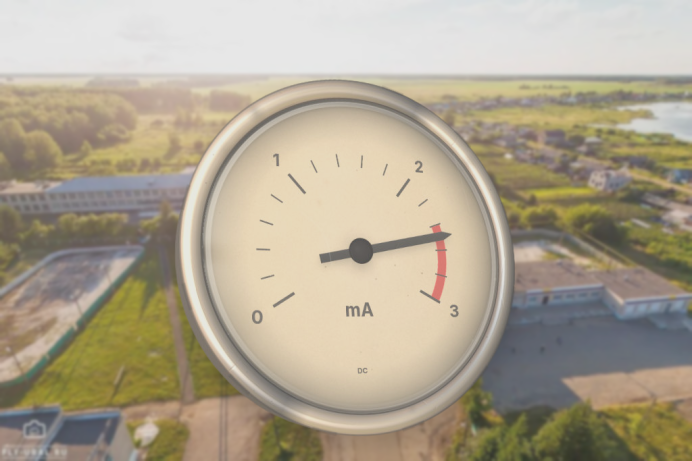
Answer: 2.5mA
